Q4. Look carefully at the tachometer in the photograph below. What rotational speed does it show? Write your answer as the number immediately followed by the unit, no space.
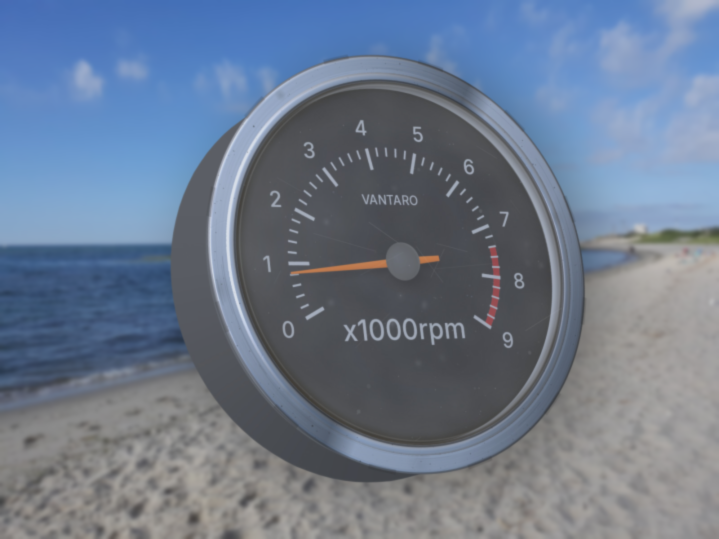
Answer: 800rpm
